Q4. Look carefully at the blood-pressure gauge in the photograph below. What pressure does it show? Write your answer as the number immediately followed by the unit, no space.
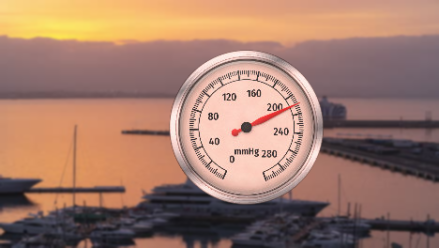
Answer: 210mmHg
